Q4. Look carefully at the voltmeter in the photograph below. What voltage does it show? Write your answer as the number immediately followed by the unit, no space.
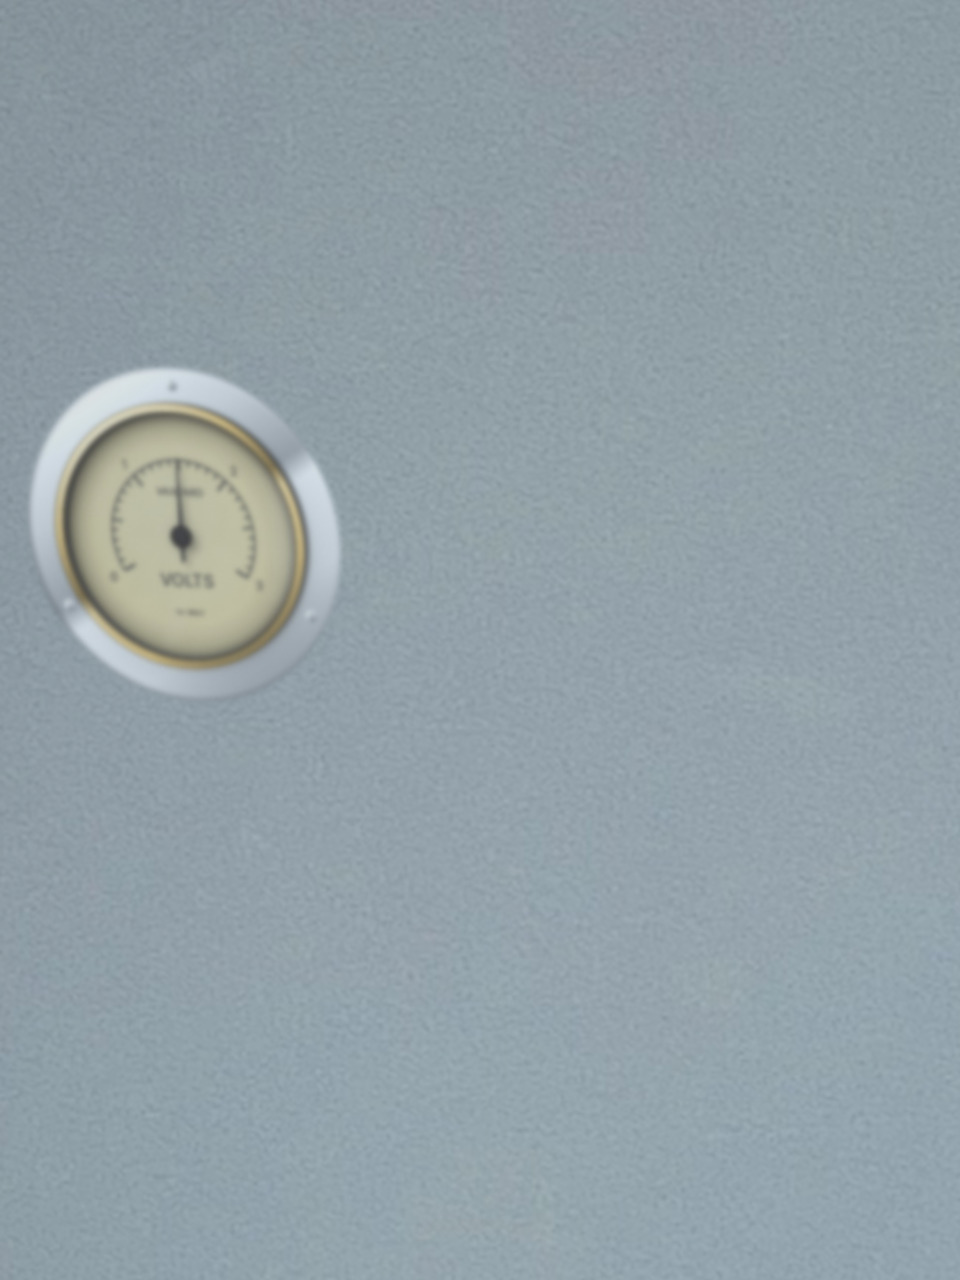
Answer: 1.5V
